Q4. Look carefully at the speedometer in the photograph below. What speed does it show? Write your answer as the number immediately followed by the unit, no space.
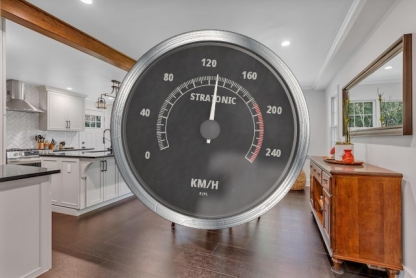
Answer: 130km/h
